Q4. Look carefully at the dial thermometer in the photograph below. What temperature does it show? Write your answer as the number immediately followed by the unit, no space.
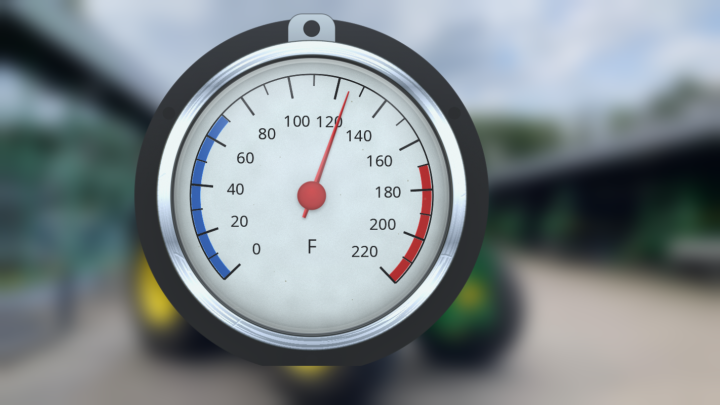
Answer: 125°F
